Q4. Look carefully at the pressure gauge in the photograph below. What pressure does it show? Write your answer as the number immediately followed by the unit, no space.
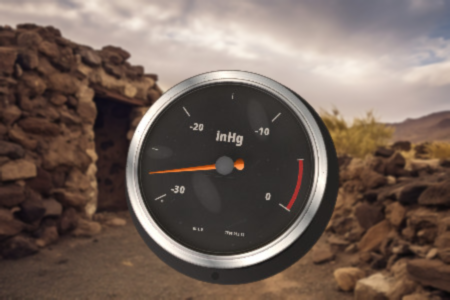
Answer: -27.5inHg
